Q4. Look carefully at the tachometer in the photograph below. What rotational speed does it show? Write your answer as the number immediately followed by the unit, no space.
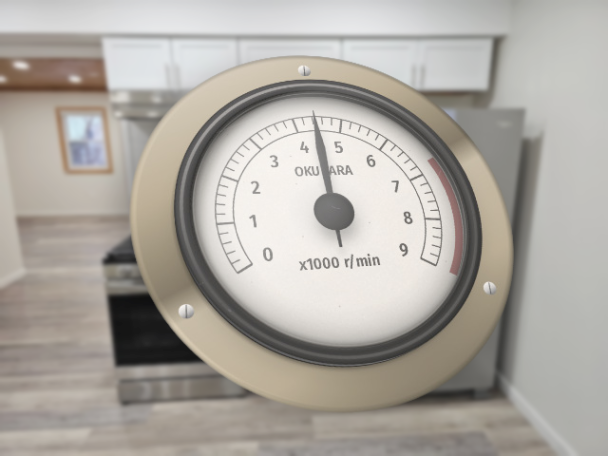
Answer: 4400rpm
